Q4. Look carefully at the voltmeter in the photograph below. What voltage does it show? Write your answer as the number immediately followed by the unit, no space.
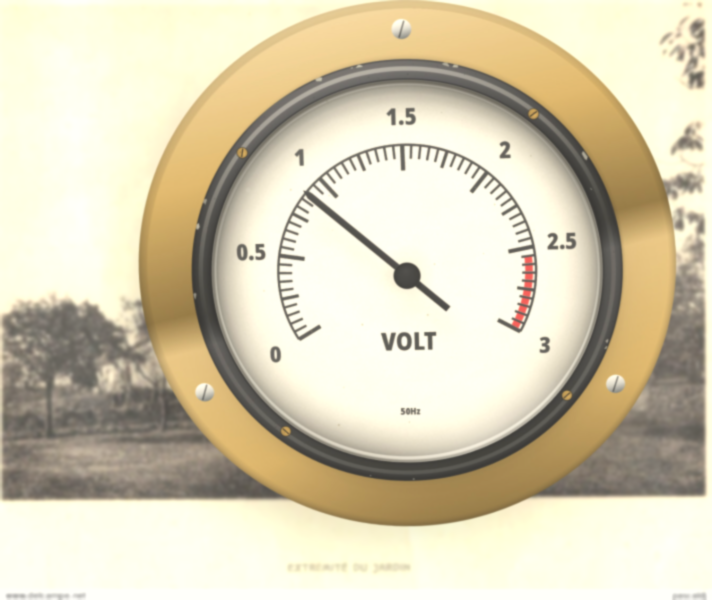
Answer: 0.9V
